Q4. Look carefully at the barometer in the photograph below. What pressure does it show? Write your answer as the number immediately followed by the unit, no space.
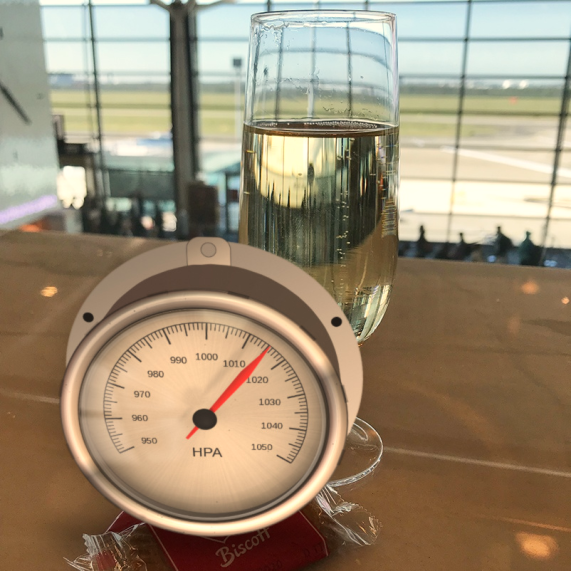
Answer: 1015hPa
